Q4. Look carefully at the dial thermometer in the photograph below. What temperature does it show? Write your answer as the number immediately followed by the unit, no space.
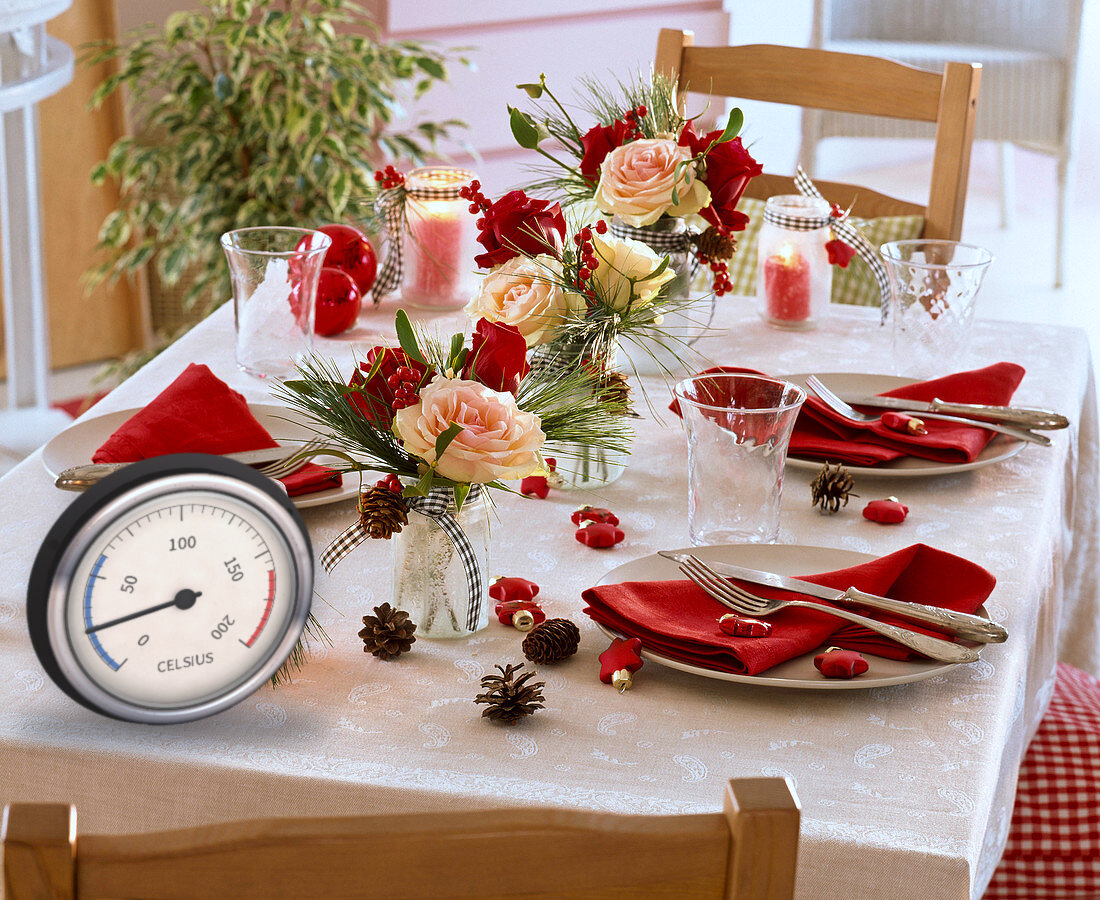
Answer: 25°C
